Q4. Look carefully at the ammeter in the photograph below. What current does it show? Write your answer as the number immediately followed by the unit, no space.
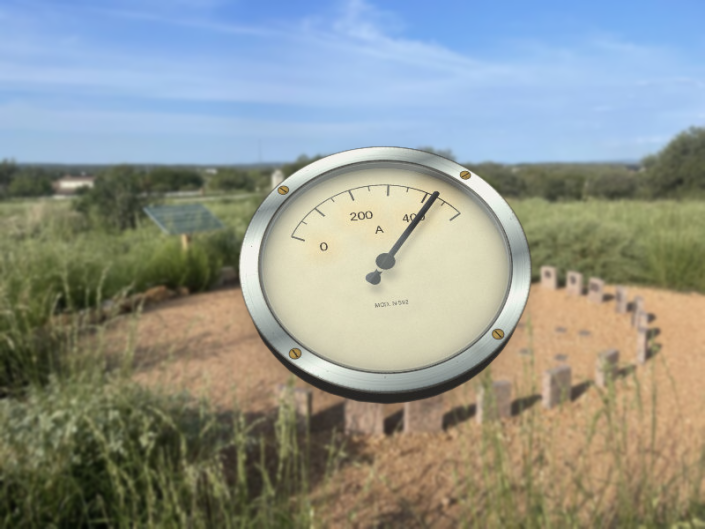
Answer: 425A
